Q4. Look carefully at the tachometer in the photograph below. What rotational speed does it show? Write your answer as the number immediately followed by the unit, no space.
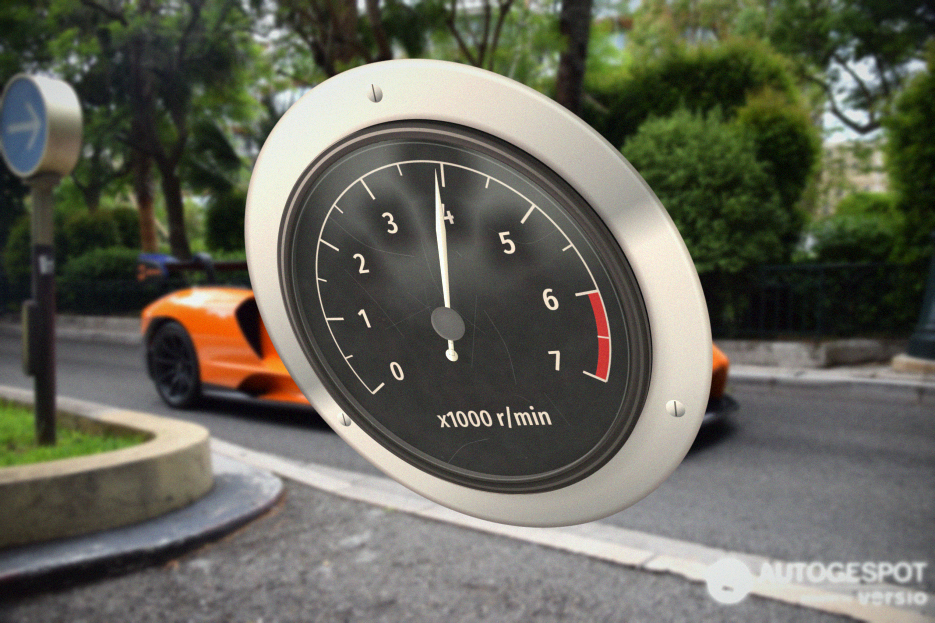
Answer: 4000rpm
